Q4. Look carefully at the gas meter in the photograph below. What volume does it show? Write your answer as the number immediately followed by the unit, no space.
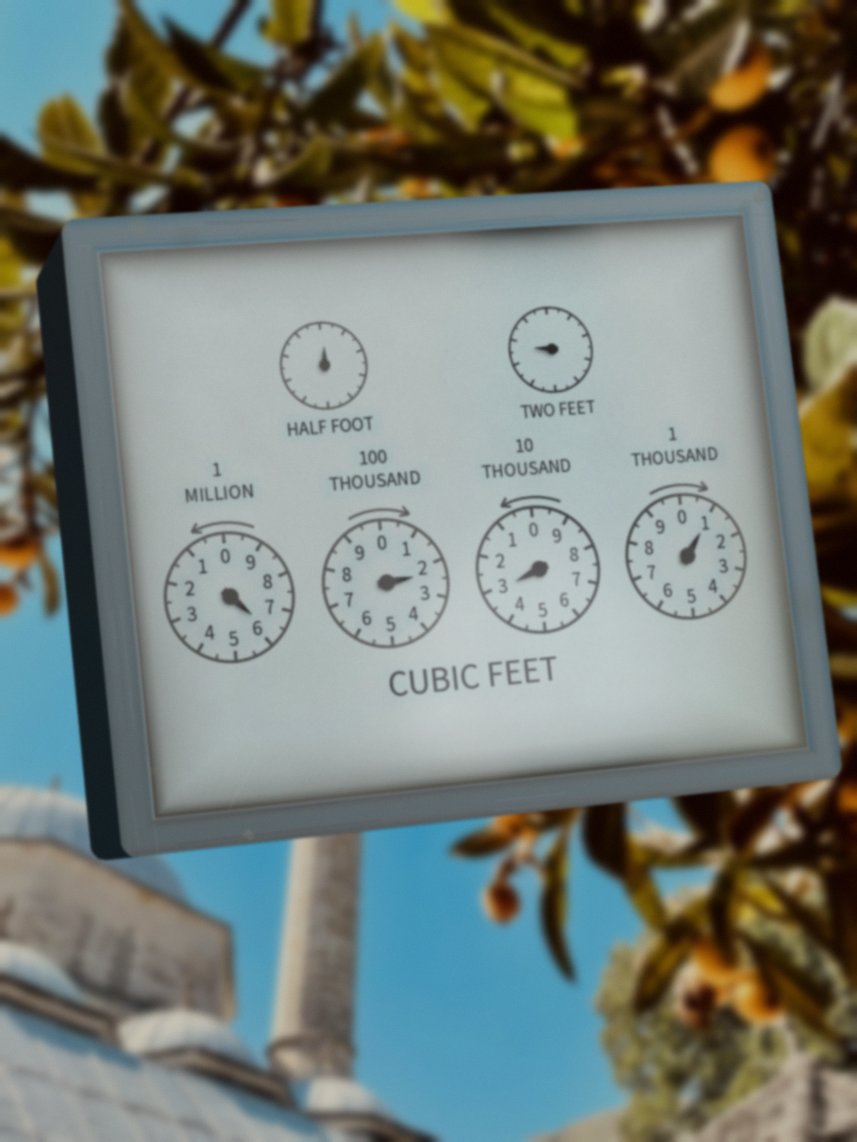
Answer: 623100ft³
